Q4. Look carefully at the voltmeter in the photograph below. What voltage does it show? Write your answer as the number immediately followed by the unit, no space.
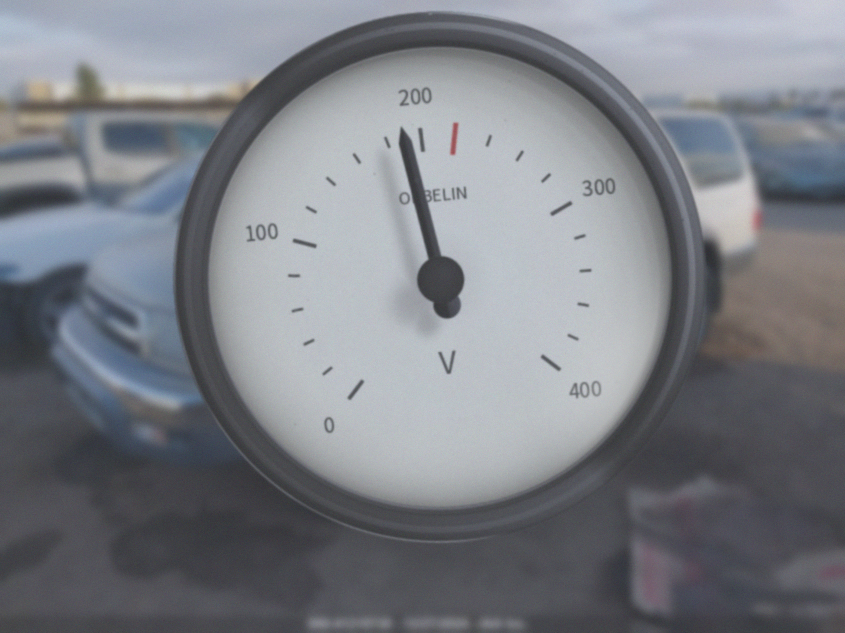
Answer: 190V
